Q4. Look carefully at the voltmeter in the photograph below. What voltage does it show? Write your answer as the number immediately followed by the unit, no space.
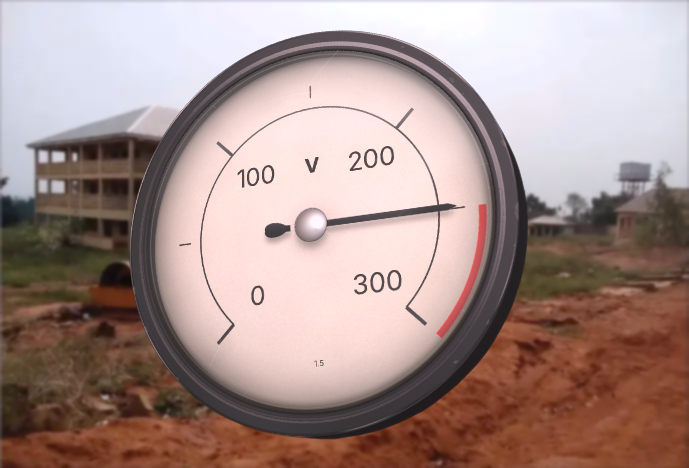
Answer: 250V
